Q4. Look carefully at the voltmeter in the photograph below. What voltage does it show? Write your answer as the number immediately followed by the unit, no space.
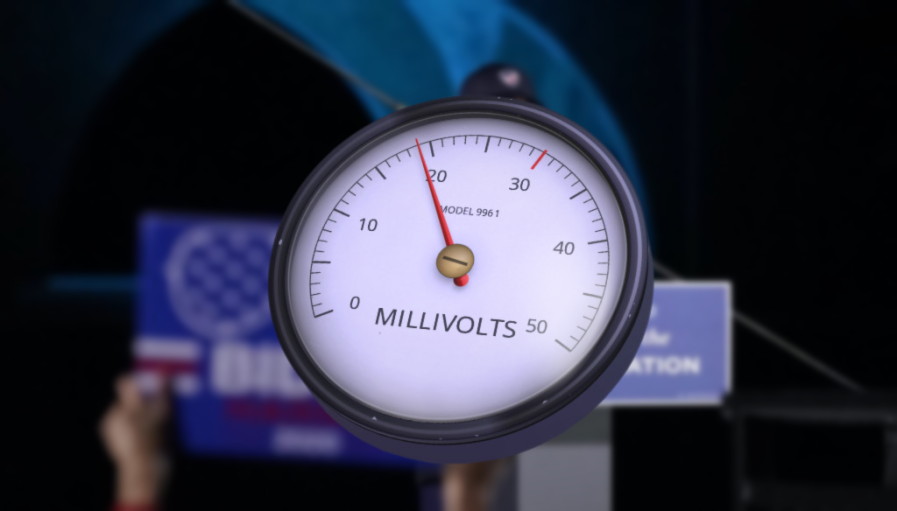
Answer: 19mV
